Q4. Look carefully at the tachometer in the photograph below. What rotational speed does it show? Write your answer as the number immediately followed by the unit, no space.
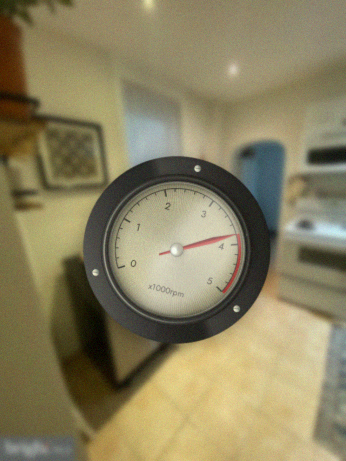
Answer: 3800rpm
